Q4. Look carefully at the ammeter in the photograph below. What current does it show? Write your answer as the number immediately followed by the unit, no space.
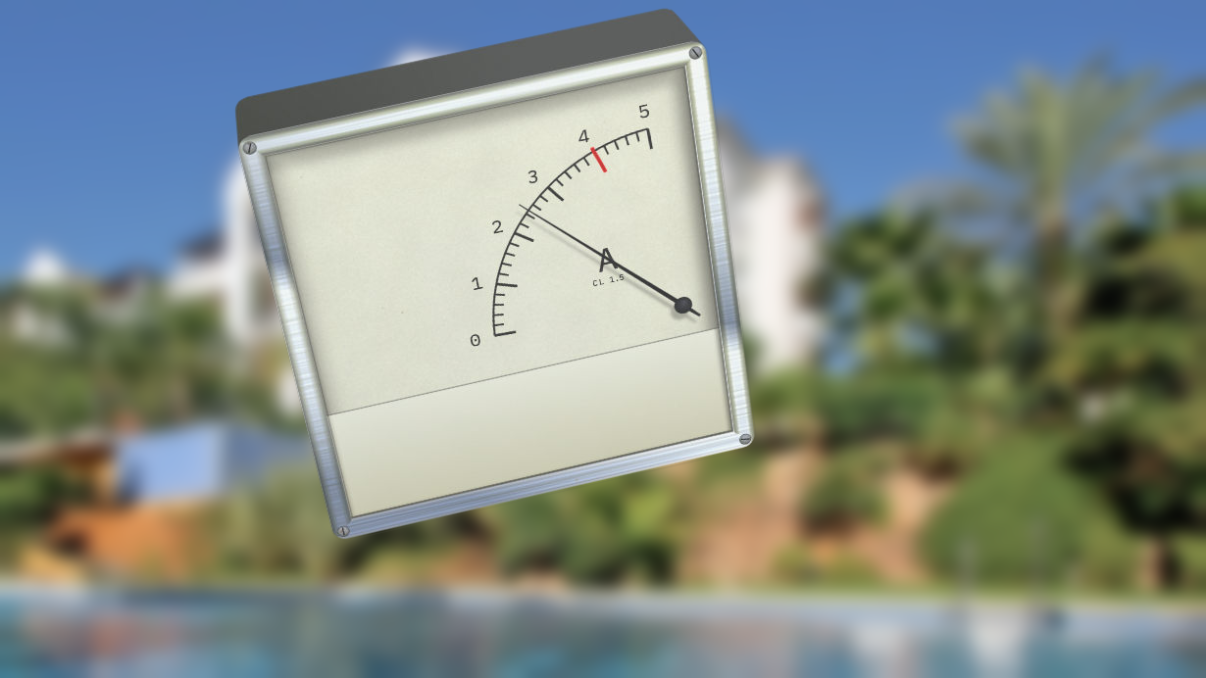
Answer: 2.5A
